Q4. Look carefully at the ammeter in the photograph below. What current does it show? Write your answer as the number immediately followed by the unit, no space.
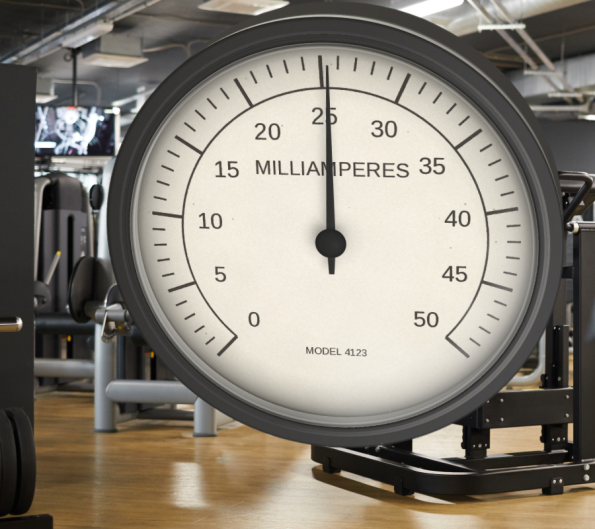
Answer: 25.5mA
